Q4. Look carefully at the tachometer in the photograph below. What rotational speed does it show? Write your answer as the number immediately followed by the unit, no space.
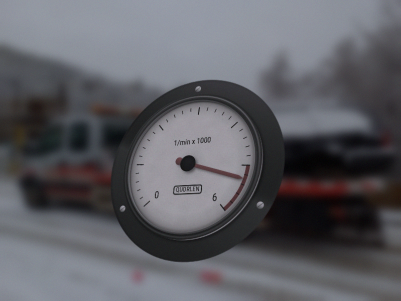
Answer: 5300rpm
